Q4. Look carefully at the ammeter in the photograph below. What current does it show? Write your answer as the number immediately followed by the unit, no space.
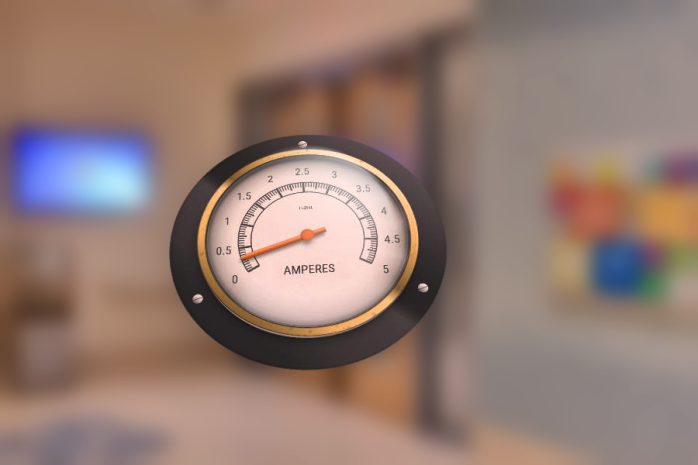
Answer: 0.25A
